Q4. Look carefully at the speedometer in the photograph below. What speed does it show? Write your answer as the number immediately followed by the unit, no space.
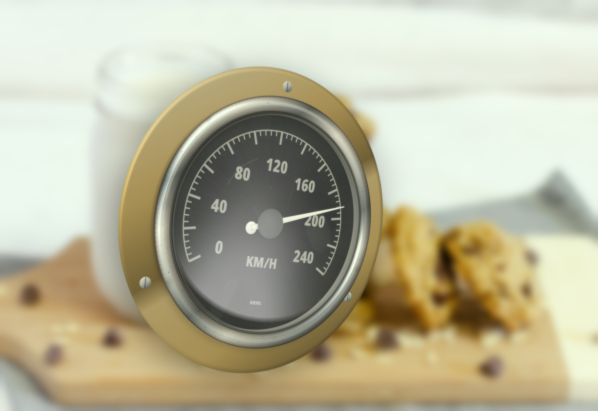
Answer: 192km/h
